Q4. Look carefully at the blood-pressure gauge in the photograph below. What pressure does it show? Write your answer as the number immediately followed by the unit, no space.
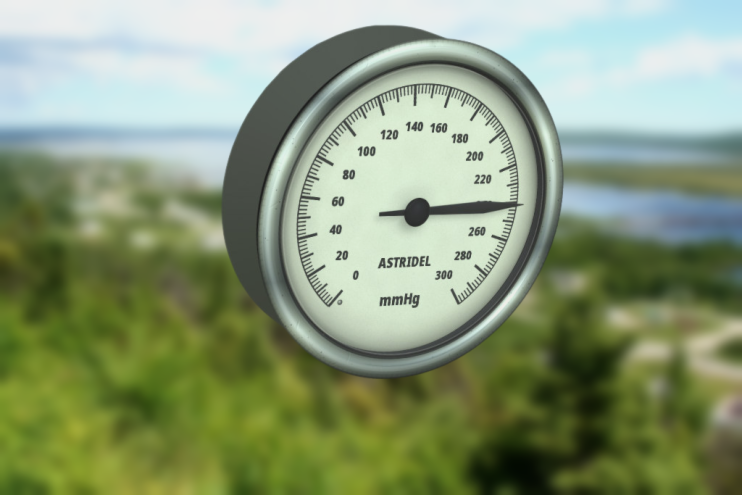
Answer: 240mmHg
